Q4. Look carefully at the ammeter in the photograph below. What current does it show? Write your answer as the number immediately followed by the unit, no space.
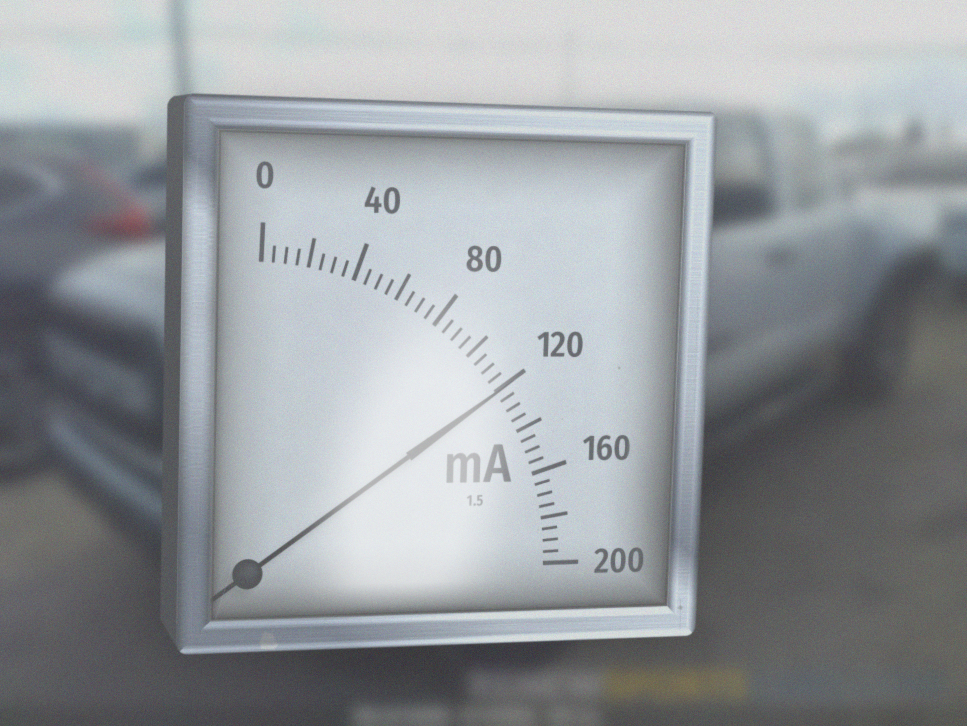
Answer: 120mA
